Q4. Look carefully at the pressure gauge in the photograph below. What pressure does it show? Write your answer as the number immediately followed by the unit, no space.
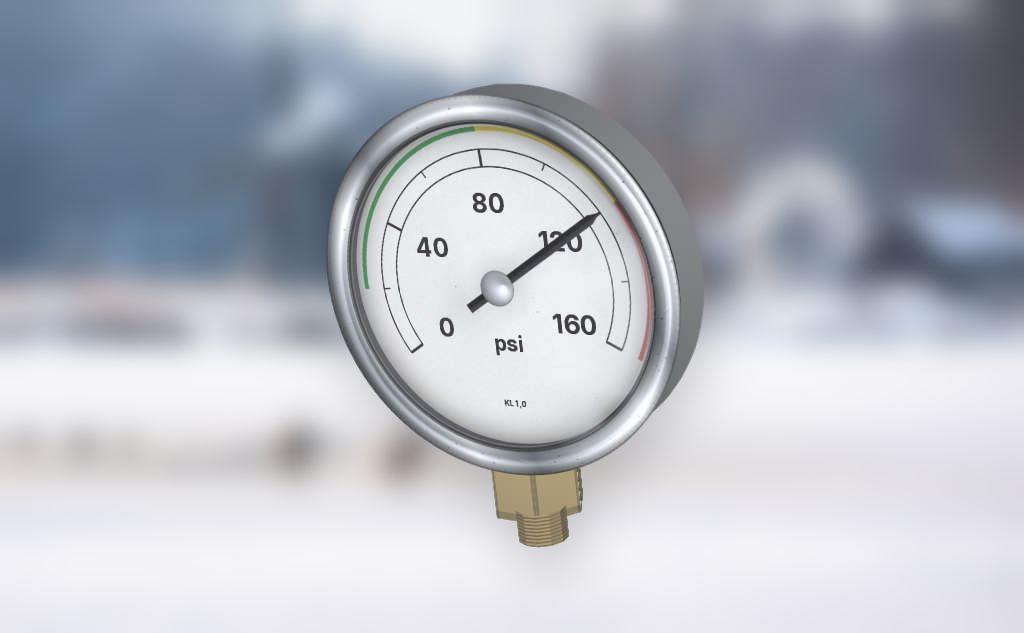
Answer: 120psi
